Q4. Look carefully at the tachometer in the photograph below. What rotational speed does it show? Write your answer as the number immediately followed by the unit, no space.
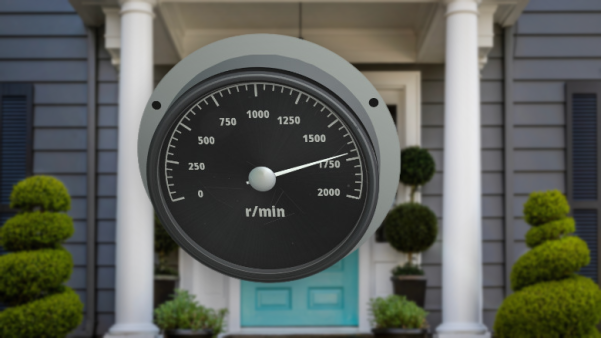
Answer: 1700rpm
